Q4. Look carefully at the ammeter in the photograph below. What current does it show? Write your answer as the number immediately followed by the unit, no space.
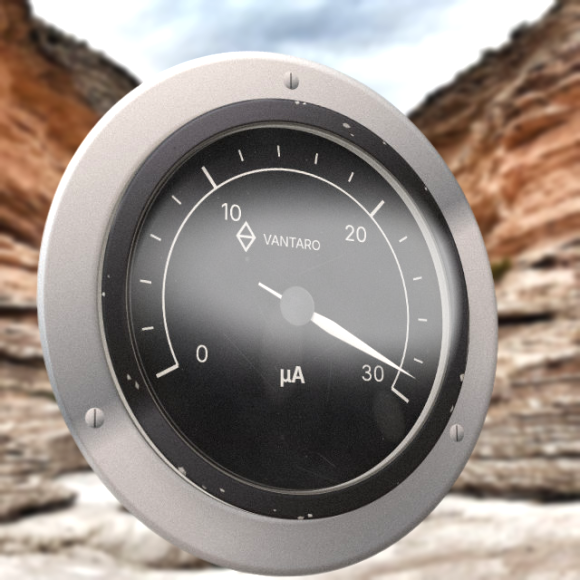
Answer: 29µA
